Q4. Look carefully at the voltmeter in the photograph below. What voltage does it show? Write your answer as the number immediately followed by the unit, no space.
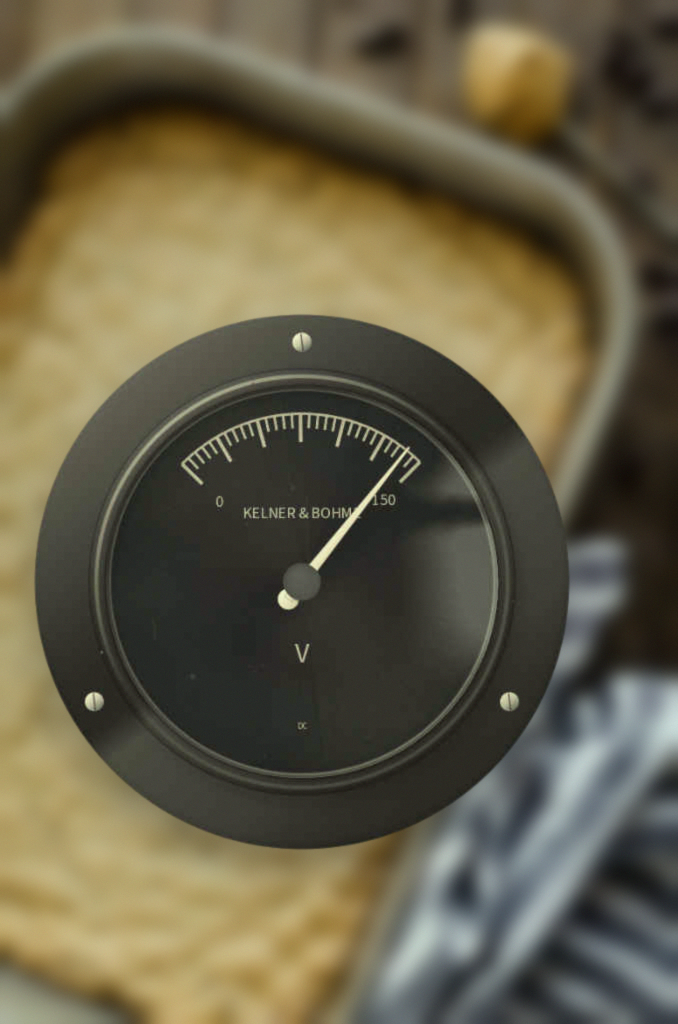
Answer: 140V
